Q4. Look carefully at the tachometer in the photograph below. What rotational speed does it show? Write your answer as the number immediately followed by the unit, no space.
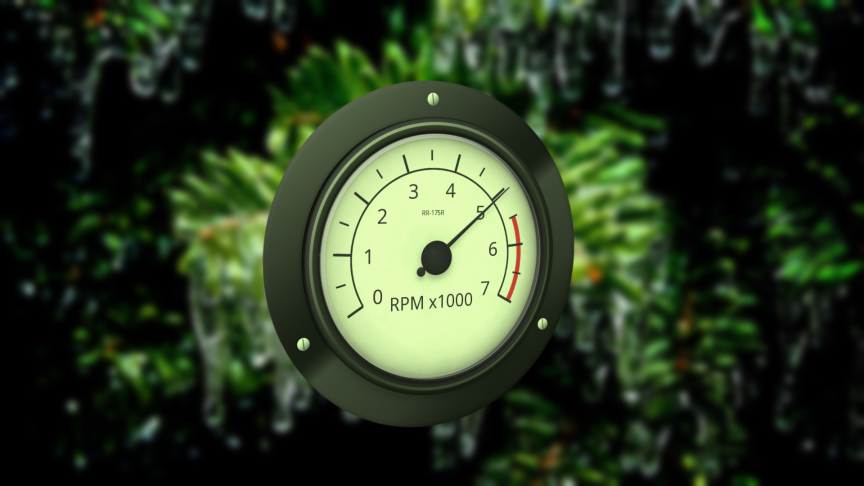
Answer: 5000rpm
